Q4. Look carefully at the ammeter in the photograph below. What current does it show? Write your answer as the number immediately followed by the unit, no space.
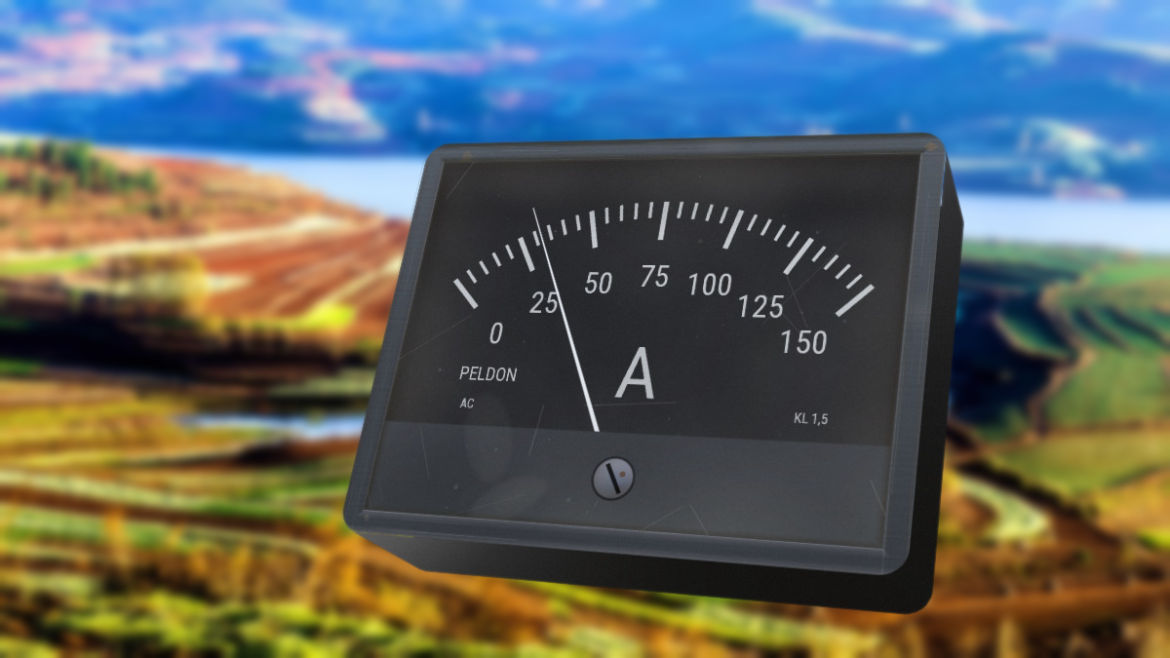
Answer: 32.5A
